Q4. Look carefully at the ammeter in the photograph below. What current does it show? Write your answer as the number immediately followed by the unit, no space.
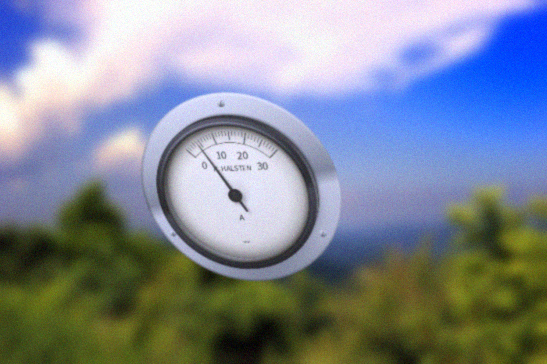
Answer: 5A
